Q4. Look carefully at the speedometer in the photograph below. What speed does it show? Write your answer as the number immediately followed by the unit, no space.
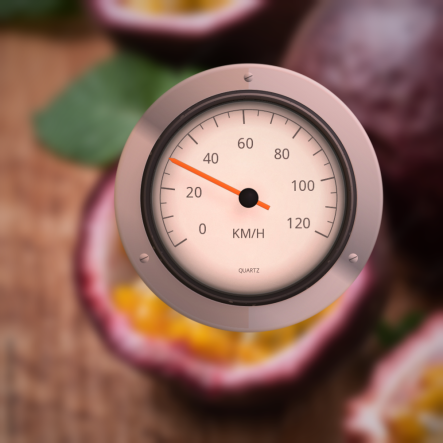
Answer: 30km/h
